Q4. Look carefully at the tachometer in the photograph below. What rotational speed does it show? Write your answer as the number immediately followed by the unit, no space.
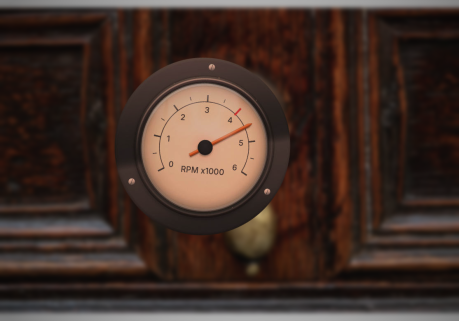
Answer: 4500rpm
